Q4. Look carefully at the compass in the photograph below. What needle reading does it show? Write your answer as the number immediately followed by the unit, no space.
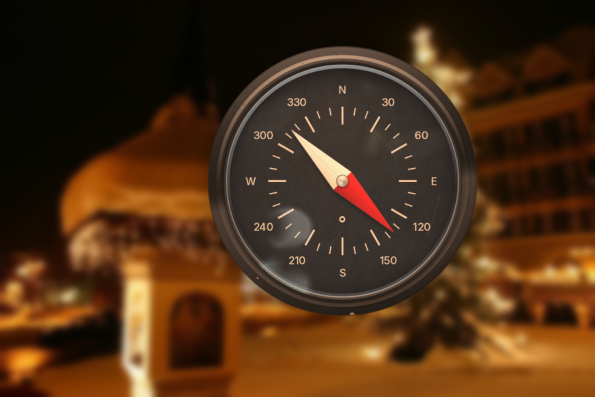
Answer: 135°
